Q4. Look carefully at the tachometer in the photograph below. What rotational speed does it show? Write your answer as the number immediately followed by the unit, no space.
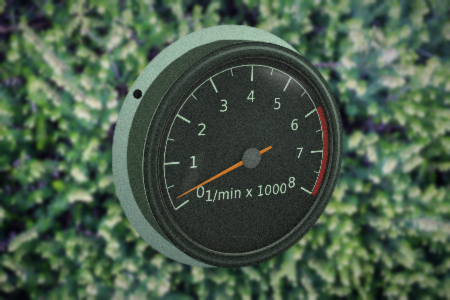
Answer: 250rpm
